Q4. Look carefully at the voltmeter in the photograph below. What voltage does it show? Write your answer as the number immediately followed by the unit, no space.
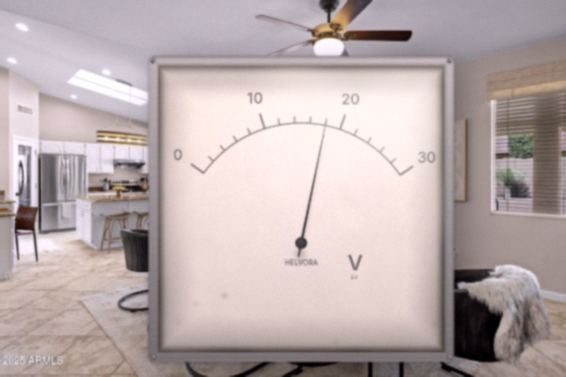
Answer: 18V
